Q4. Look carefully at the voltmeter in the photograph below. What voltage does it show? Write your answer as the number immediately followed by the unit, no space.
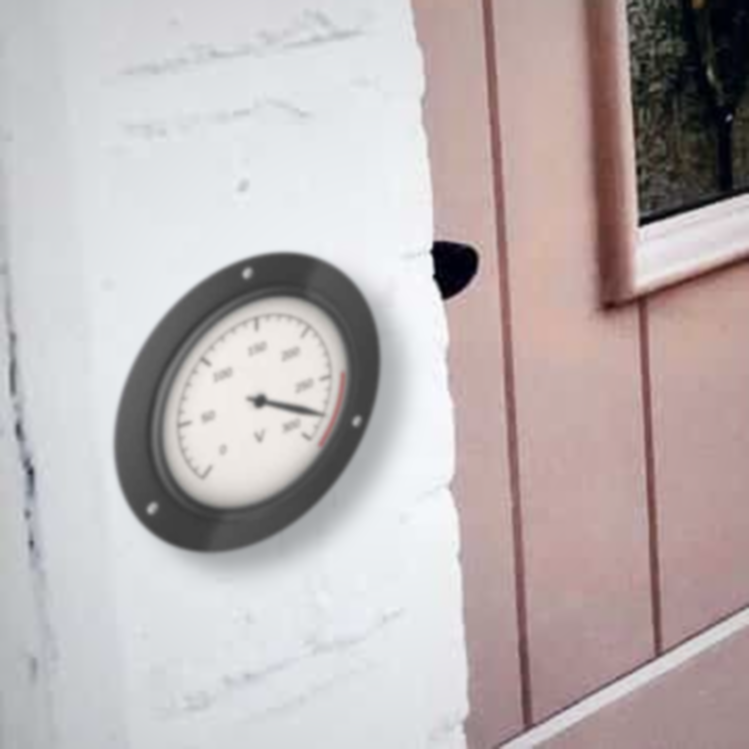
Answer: 280V
